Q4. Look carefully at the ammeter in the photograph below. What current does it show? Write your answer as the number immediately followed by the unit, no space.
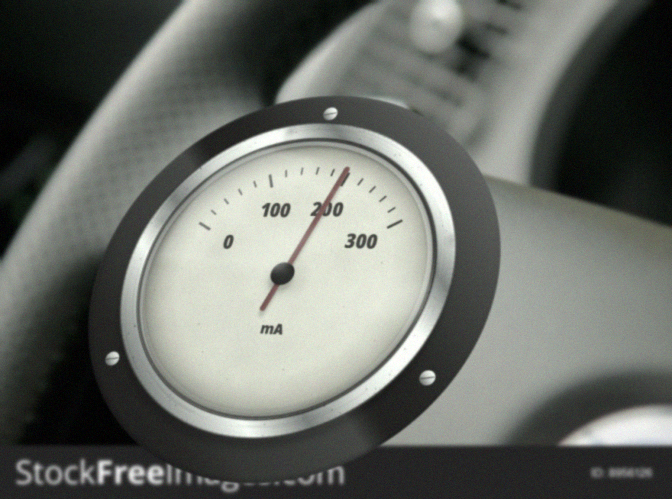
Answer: 200mA
